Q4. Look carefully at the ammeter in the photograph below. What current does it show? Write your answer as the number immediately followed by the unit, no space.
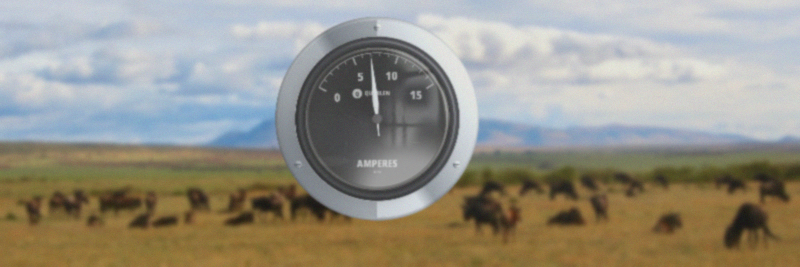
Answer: 7A
